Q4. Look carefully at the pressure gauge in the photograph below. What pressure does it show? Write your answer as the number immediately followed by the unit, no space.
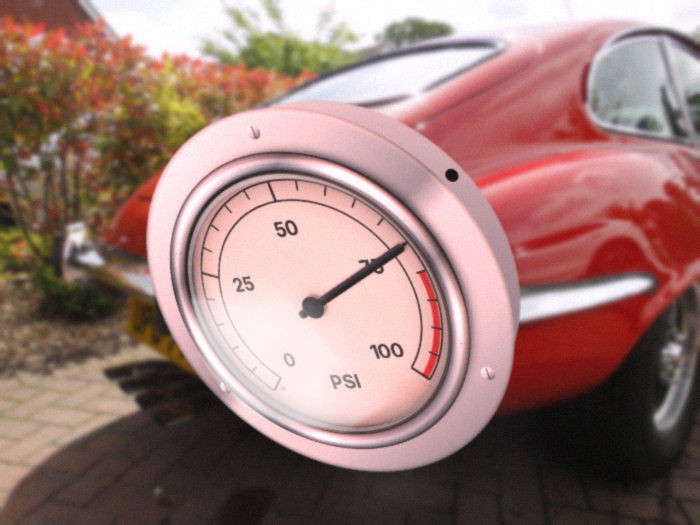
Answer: 75psi
